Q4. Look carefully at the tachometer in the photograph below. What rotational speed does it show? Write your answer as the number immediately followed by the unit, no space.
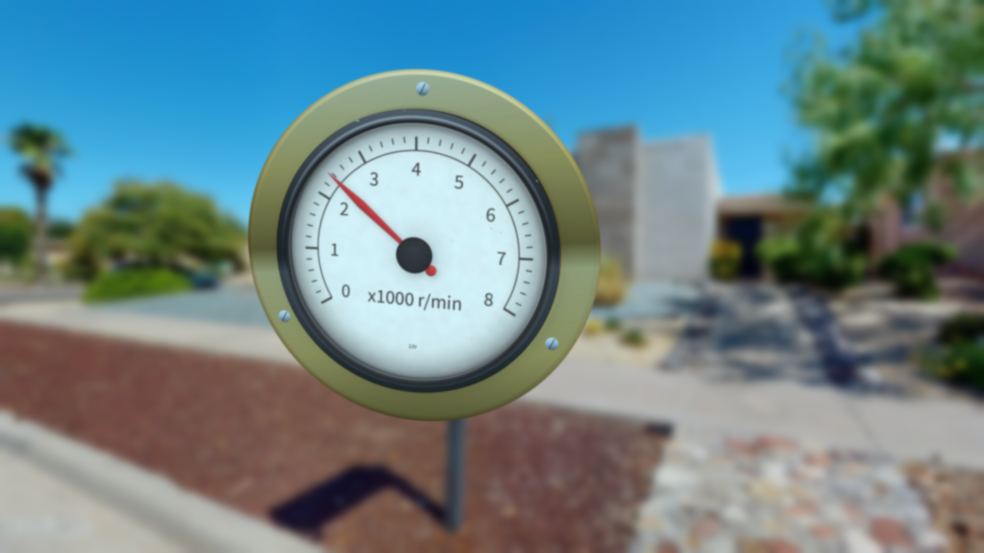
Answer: 2400rpm
